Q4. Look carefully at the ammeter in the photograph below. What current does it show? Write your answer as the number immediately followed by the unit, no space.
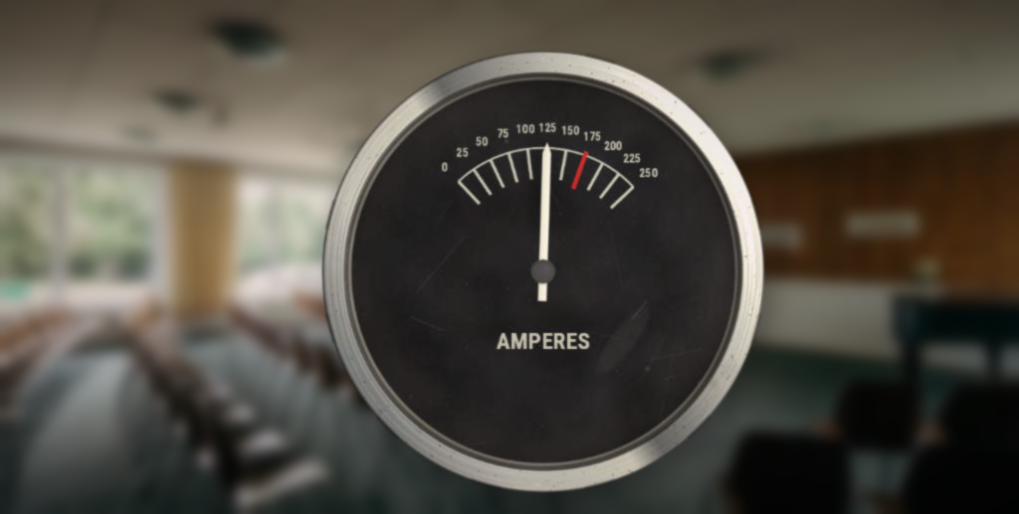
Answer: 125A
